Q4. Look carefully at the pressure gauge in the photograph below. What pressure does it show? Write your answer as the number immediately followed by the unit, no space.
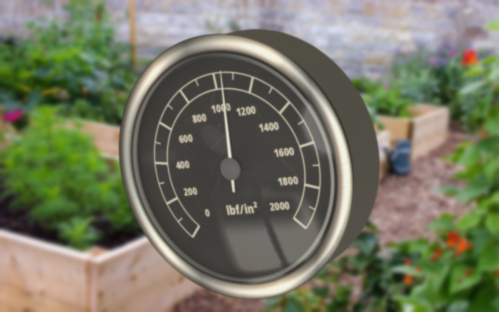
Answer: 1050psi
